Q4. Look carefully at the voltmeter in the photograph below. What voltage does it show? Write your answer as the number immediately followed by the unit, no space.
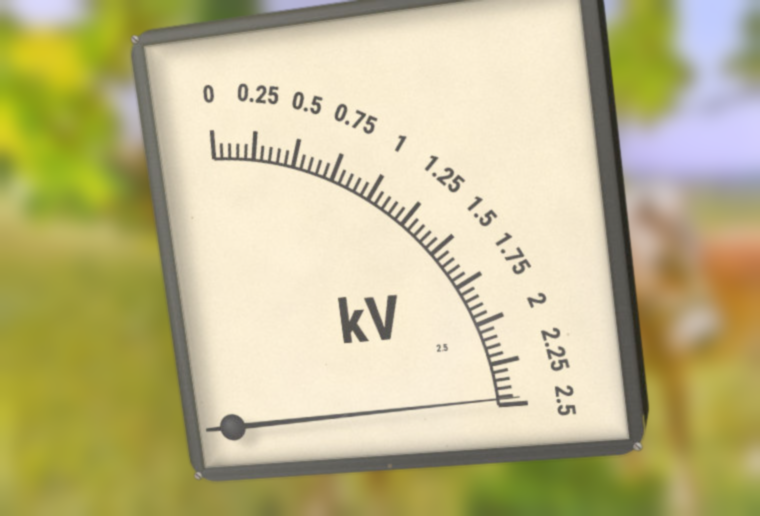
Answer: 2.45kV
